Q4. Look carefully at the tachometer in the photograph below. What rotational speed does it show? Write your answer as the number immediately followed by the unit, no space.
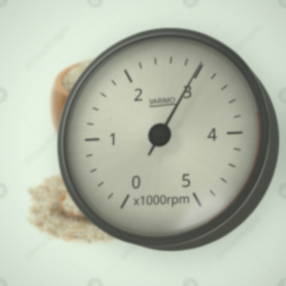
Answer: 3000rpm
